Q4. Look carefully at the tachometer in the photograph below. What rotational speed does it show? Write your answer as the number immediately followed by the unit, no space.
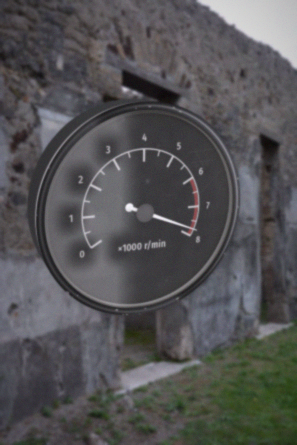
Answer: 7750rpm
